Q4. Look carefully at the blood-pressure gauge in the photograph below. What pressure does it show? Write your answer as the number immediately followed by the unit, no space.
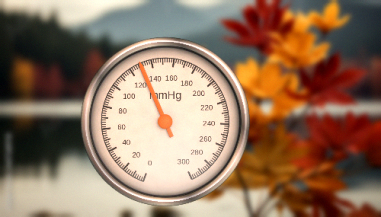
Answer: 130mmHg
